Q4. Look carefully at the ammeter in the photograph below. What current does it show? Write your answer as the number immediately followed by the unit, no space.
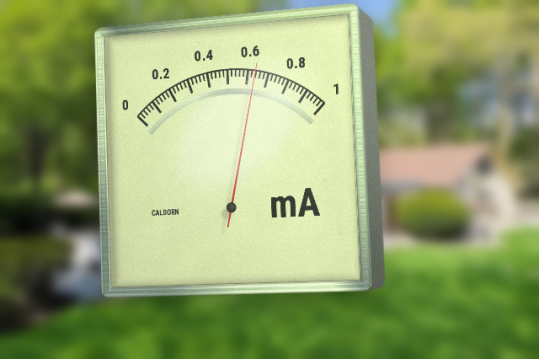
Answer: 0.64mA
